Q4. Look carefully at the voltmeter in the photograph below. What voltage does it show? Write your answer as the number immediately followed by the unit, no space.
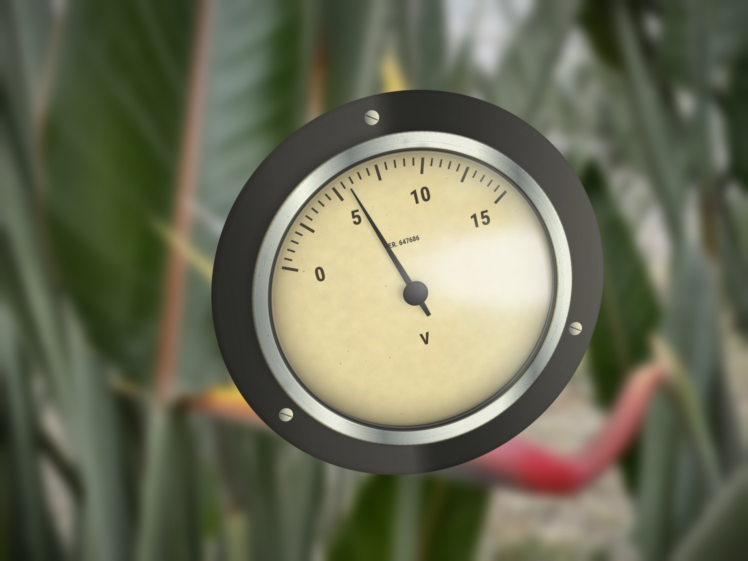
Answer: 5.75V
